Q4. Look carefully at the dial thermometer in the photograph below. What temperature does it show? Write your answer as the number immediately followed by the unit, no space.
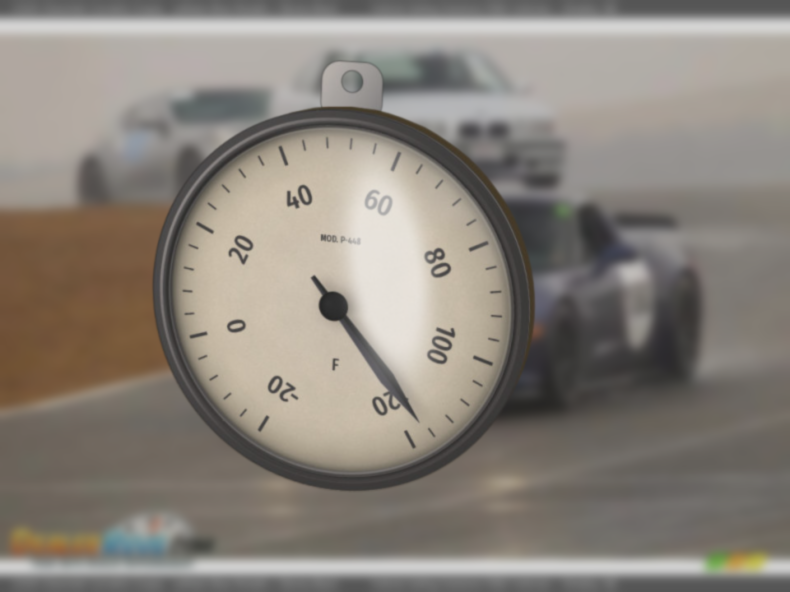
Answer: 116°F
